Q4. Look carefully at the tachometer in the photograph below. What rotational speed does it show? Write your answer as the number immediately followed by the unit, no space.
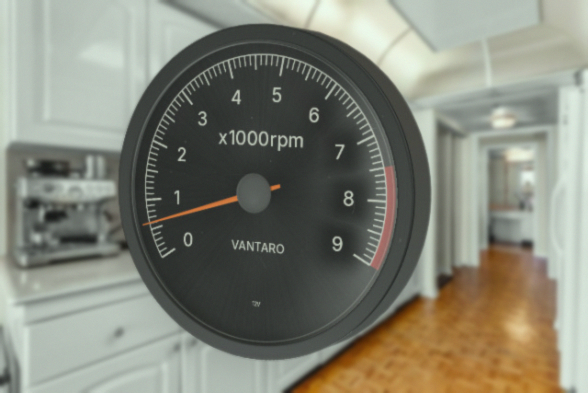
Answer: 600rpm
